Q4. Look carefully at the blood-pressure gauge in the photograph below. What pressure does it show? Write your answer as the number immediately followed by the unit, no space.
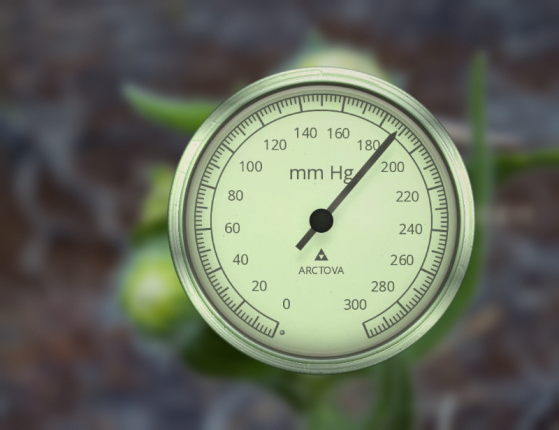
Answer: 188mmHg
